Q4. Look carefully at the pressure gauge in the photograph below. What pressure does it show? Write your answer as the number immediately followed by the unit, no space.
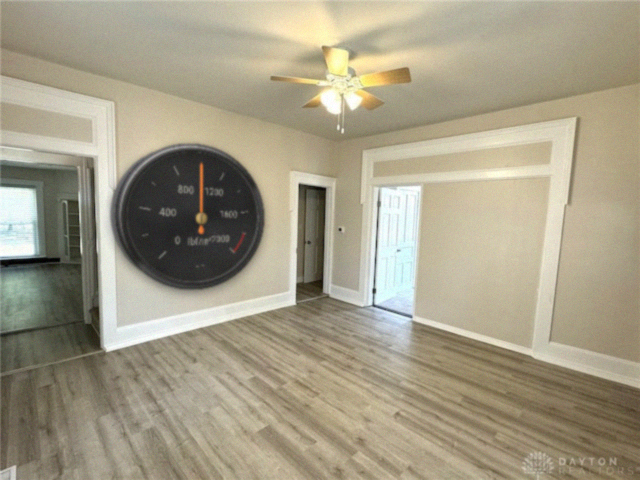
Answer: 1000psi
